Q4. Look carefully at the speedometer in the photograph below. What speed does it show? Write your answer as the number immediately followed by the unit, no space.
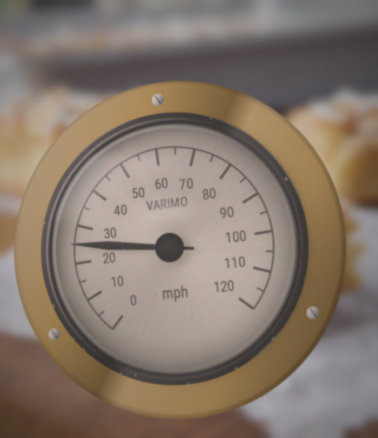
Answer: 25mph
